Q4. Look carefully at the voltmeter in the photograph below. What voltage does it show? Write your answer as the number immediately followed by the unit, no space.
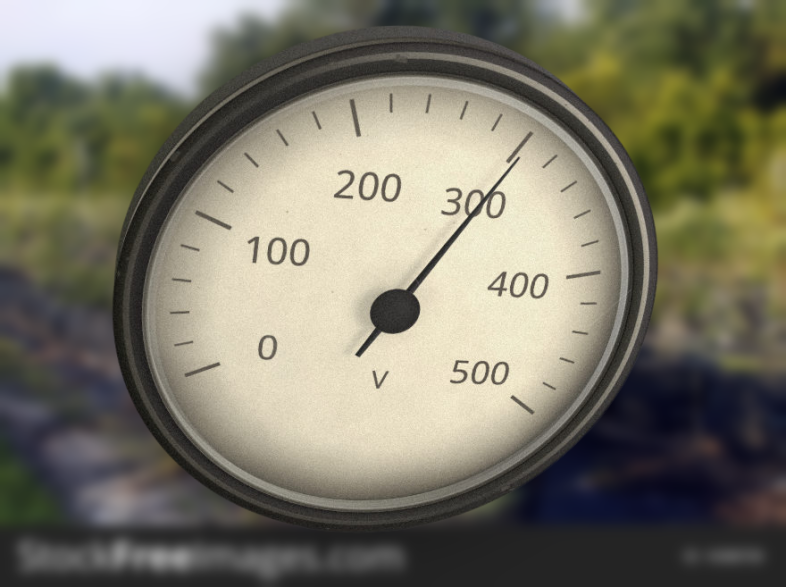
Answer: 300V
